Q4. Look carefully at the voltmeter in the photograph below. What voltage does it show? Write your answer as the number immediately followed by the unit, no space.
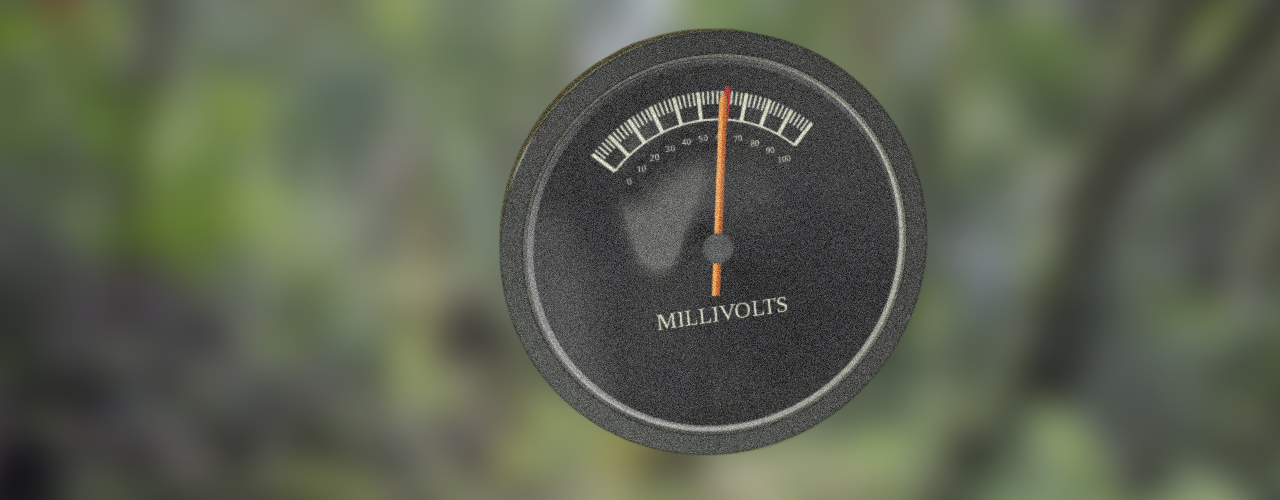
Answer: 60mV
